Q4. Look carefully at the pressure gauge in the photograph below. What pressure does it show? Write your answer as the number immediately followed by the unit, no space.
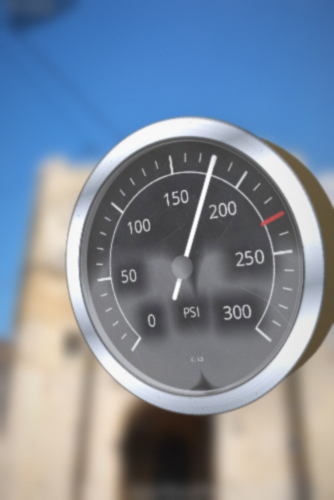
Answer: 180psi
